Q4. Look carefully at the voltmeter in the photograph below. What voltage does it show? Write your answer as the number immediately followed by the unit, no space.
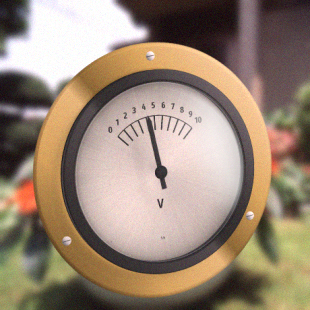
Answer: 4V
